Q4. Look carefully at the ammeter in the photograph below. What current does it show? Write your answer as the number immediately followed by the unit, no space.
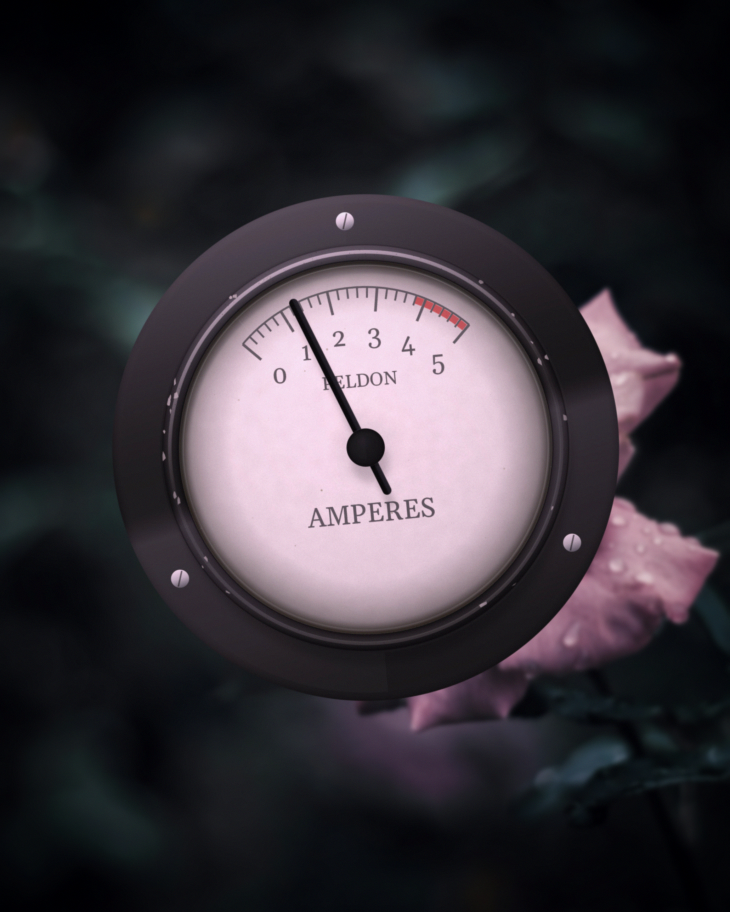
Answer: 1.3A
